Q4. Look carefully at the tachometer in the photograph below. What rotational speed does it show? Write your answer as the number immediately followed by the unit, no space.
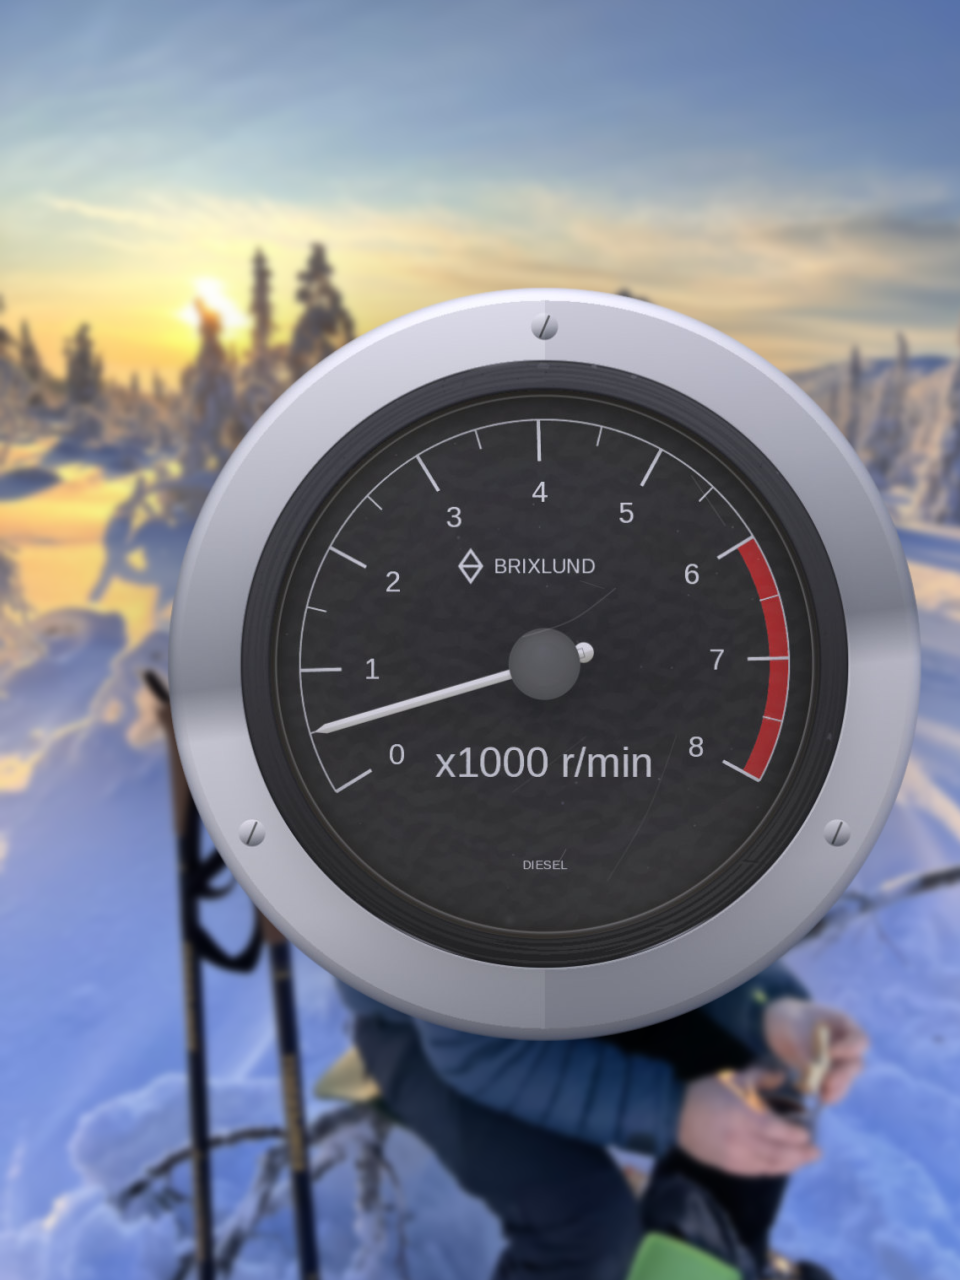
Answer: 500rpm
